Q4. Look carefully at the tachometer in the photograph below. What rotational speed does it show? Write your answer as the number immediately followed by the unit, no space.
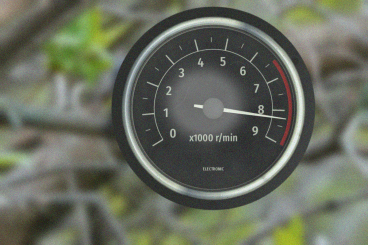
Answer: 8250rpm
